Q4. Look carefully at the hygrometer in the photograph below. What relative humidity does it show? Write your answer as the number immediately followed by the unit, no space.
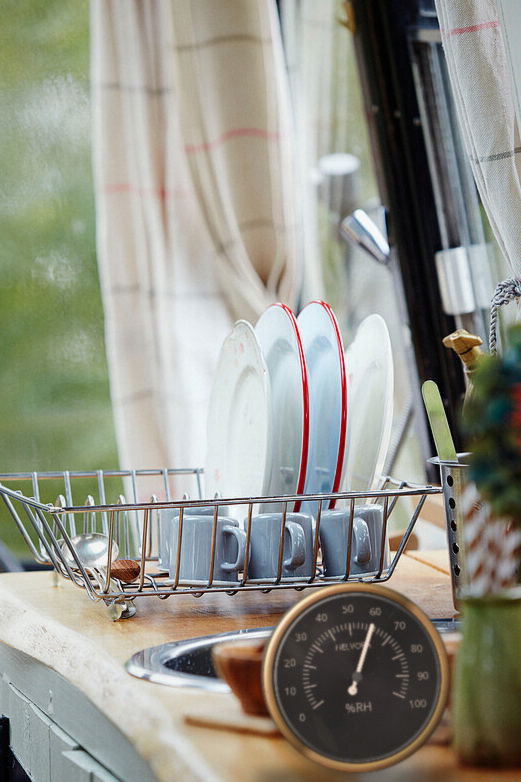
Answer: 60%
